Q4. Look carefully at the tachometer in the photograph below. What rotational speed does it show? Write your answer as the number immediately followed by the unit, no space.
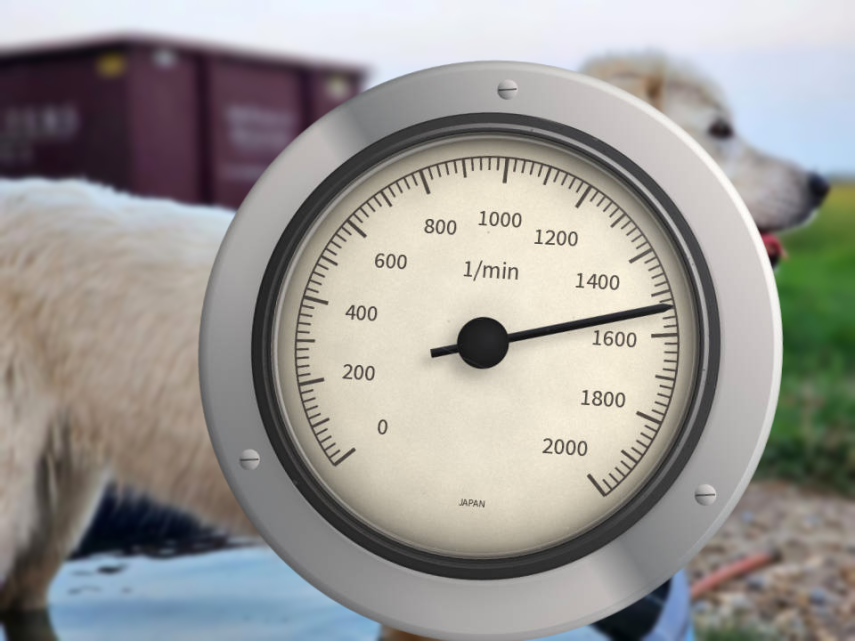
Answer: 1540rpm
